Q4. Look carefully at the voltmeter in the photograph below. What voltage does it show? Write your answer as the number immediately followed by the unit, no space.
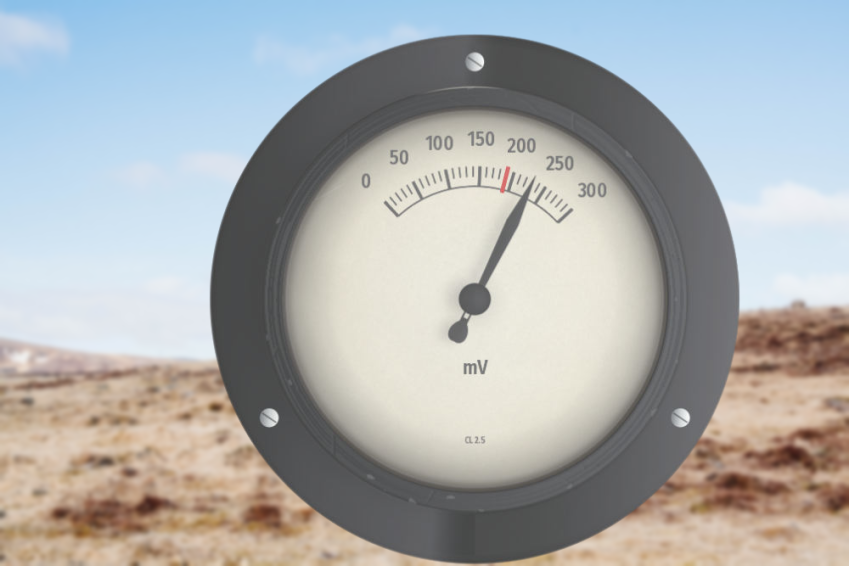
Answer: 230mV
